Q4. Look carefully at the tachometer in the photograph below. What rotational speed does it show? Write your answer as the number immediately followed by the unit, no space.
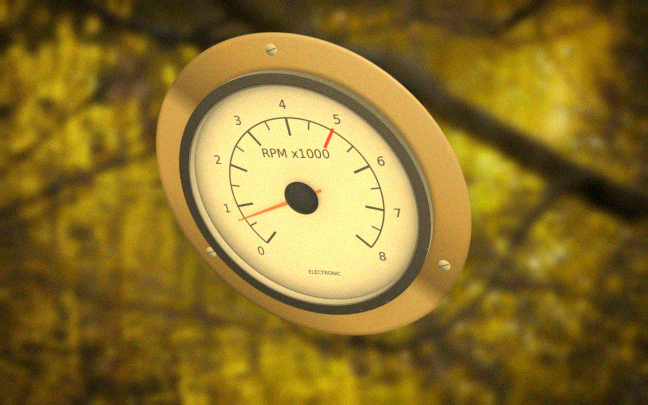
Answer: 750rpm
